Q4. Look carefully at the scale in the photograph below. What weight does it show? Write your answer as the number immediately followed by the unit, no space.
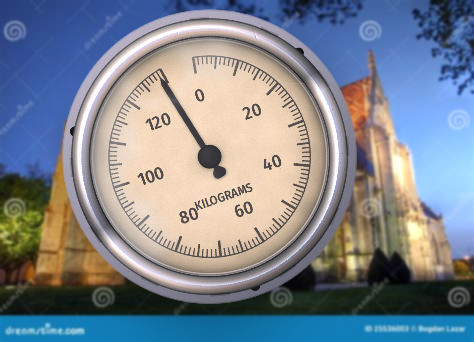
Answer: 129kg
